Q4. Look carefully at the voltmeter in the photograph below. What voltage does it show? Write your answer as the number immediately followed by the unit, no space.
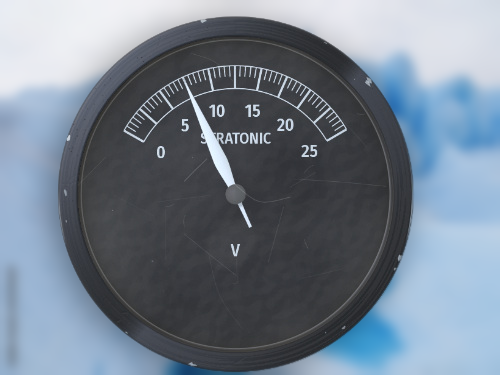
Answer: 7.5V
